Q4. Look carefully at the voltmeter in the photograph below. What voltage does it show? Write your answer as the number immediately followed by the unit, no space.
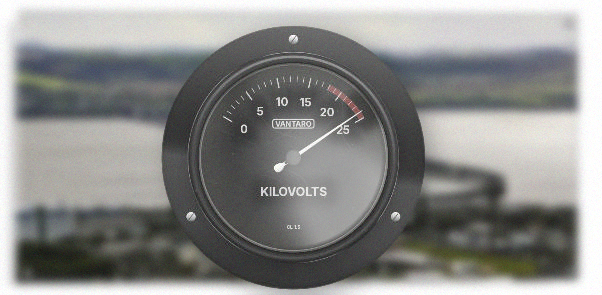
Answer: 24kV
